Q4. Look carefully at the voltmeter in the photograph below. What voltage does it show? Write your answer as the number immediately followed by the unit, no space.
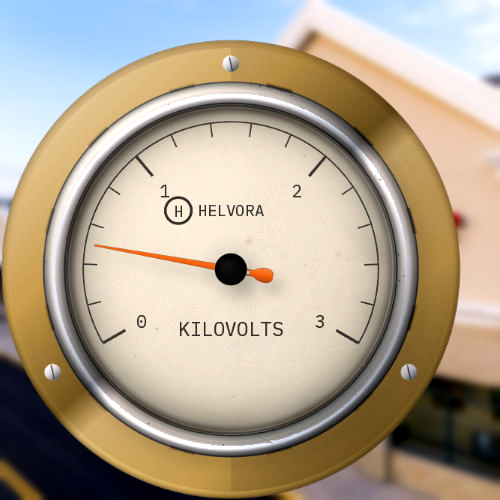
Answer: 0.5kV
